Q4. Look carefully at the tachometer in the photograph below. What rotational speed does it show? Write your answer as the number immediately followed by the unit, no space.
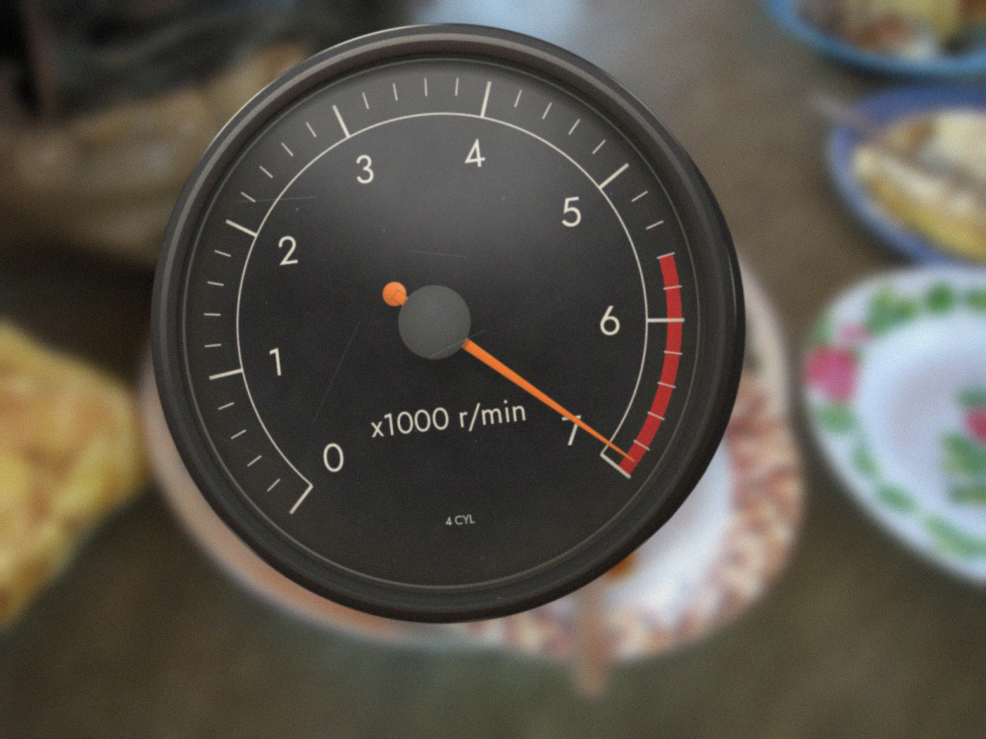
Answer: 6900rpm
